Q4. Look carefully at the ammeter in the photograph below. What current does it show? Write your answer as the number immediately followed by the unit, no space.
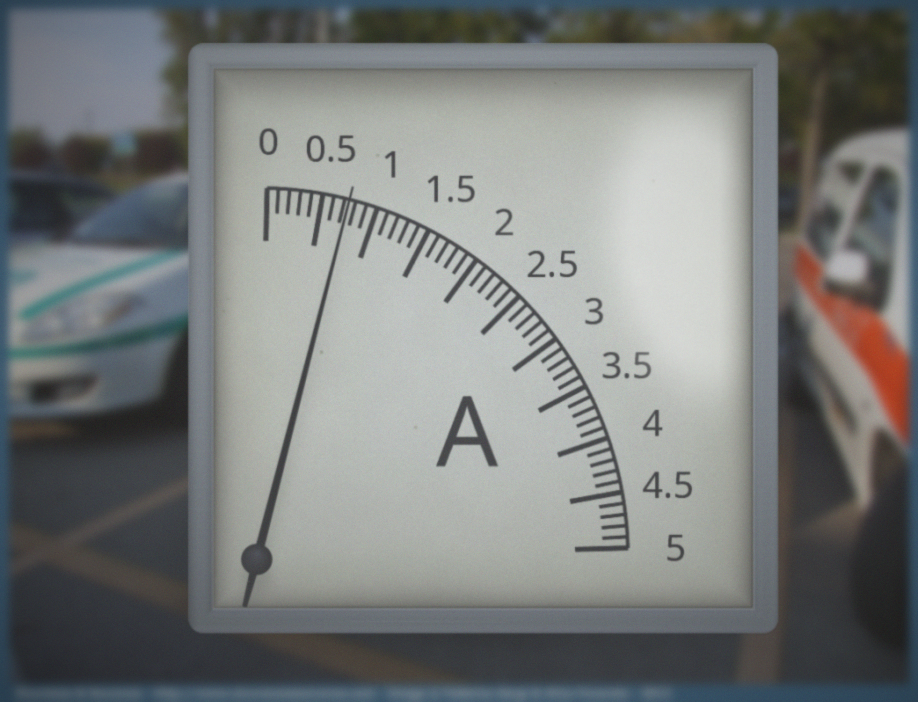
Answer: 0.75A
